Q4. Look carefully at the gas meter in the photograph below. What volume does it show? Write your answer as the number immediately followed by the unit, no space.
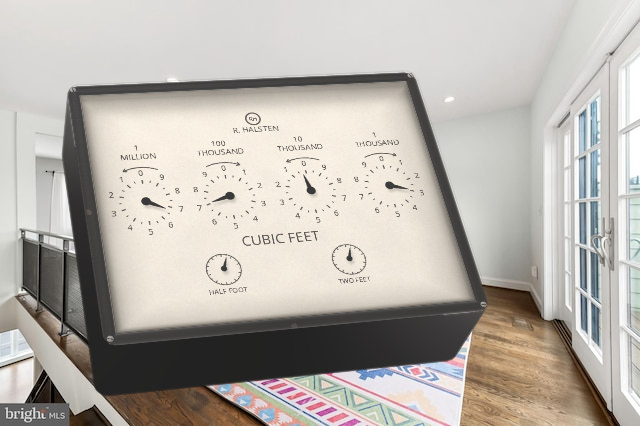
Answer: 670300ft³
